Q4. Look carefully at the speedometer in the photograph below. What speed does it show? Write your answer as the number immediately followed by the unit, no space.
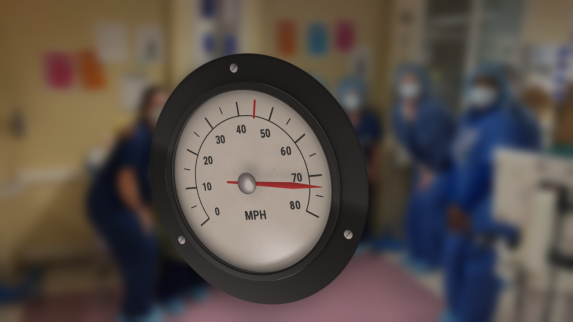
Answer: 72.5mph
